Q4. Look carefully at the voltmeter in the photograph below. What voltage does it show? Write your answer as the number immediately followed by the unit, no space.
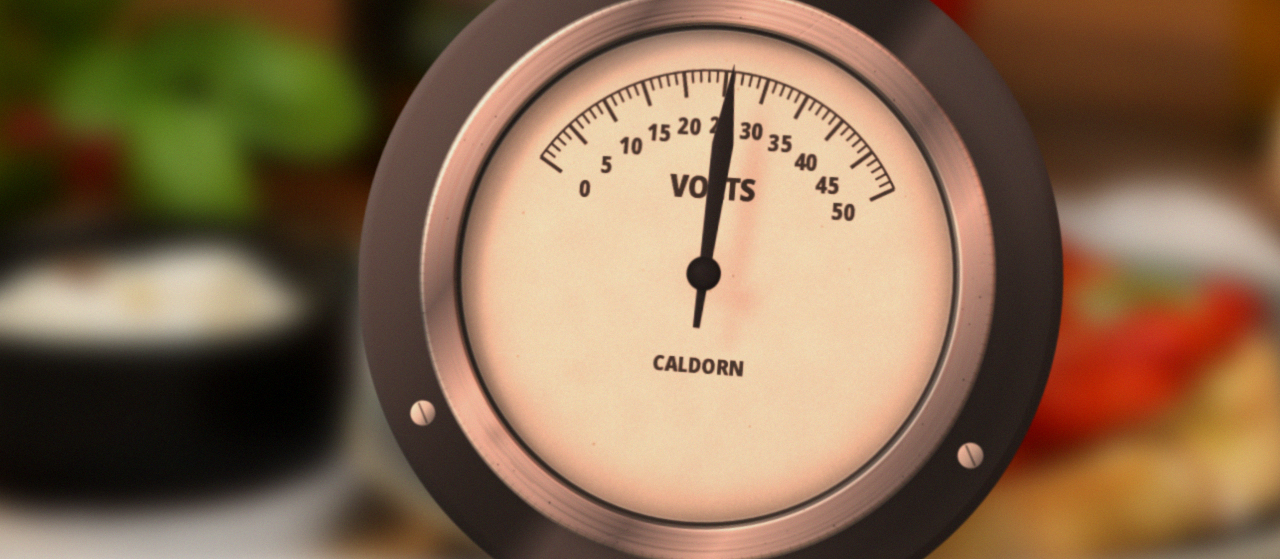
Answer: 26V
